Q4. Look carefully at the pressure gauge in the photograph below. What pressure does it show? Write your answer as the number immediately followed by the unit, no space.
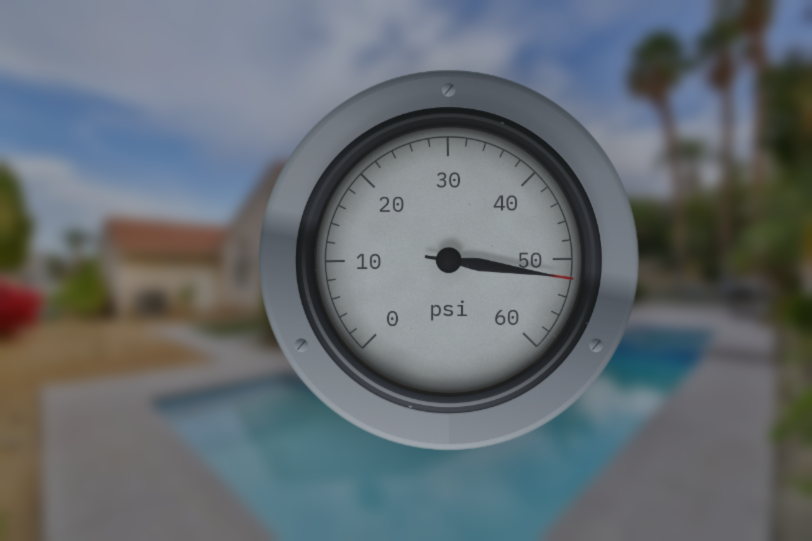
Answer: 52psi
